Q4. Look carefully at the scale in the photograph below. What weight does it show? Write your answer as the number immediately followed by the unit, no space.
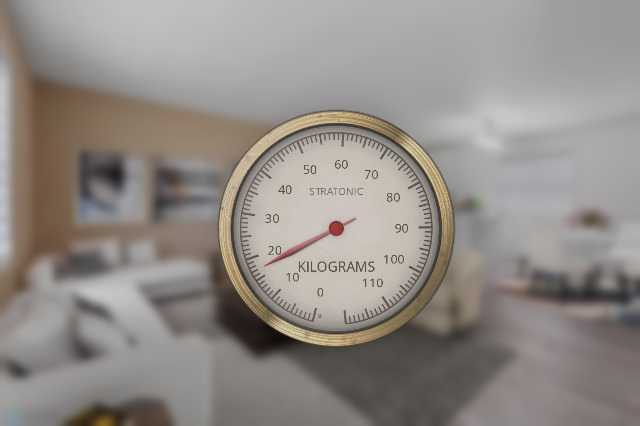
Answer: 17kg
